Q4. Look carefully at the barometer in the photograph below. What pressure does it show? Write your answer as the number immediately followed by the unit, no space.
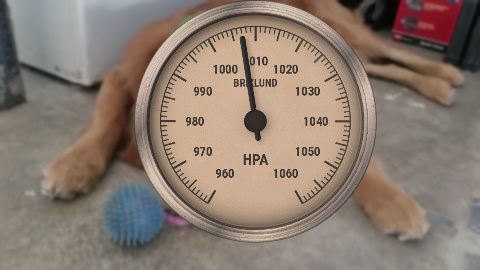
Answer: 1007hPa
